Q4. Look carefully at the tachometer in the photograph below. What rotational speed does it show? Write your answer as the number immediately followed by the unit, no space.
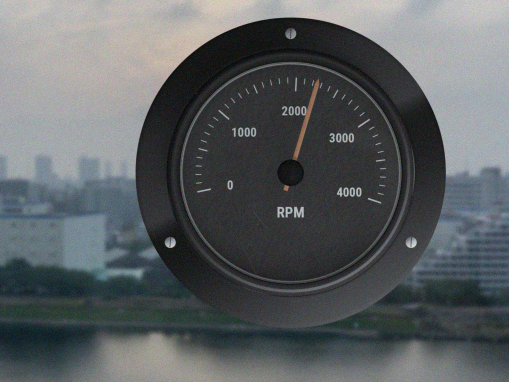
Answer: 2250rpm
